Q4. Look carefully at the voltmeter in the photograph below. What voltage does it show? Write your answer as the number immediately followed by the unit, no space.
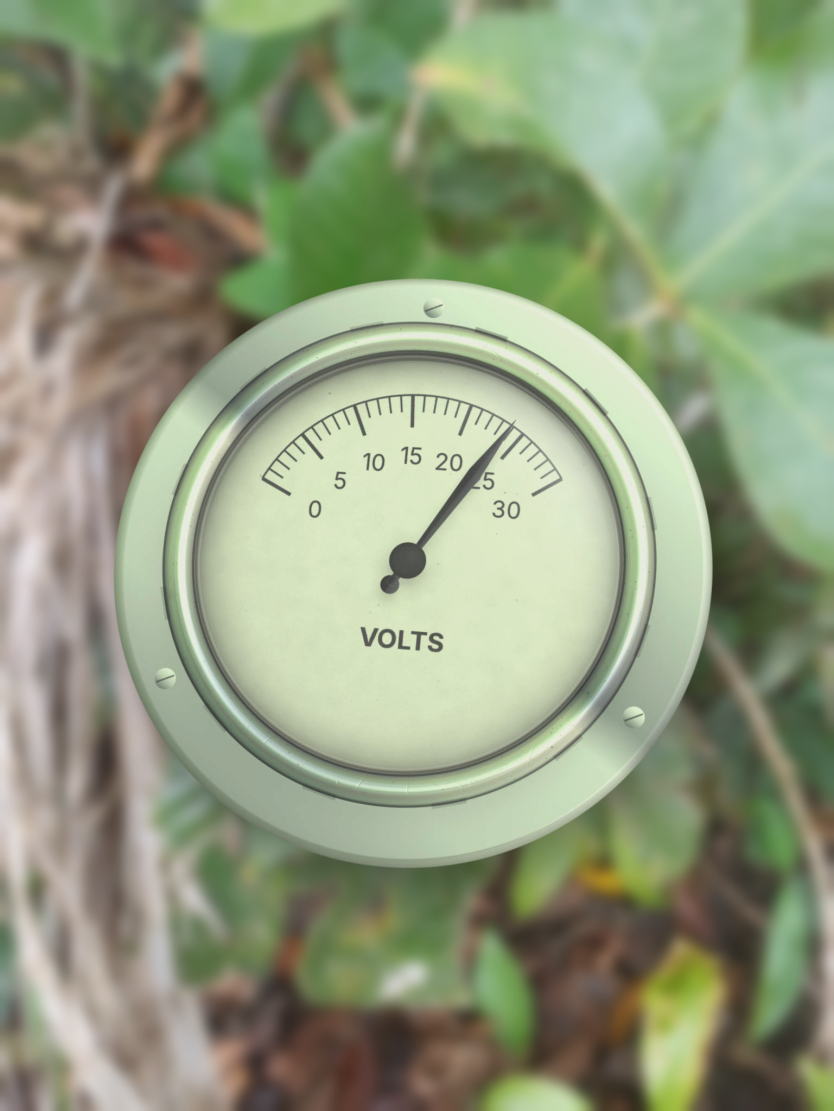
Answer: 24V
